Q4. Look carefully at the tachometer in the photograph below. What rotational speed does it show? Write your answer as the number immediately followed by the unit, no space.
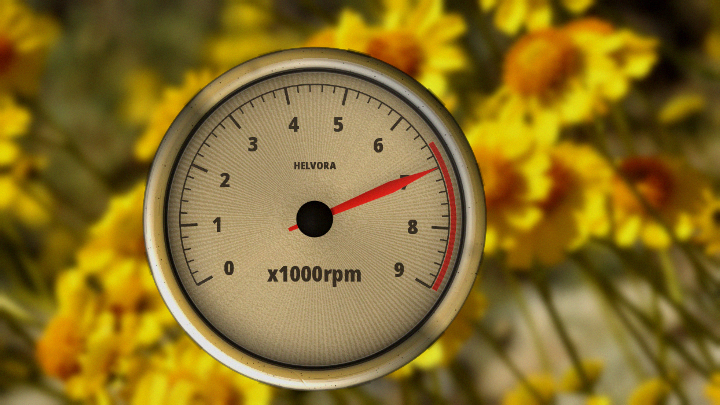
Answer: 7000rpm
